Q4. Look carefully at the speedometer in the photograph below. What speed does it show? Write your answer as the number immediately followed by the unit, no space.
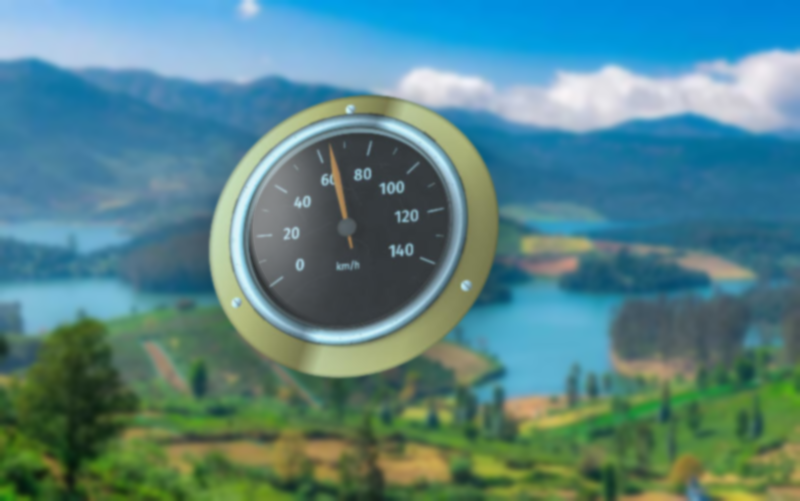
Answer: 65km/h
